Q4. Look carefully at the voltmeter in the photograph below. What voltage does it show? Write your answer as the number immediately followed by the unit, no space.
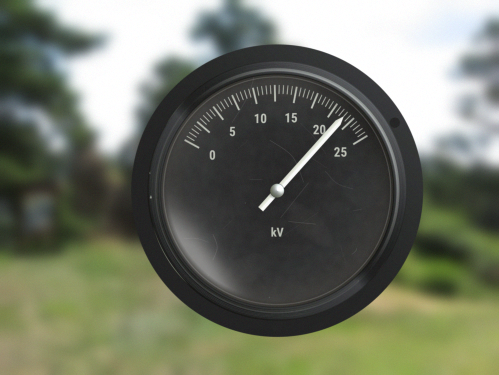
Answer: 21.5kV
